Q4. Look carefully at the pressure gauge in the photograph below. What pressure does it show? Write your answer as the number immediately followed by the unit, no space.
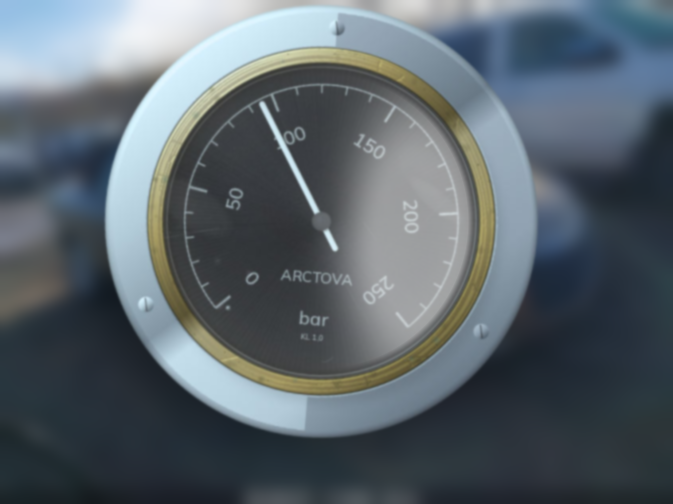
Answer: 95bar
